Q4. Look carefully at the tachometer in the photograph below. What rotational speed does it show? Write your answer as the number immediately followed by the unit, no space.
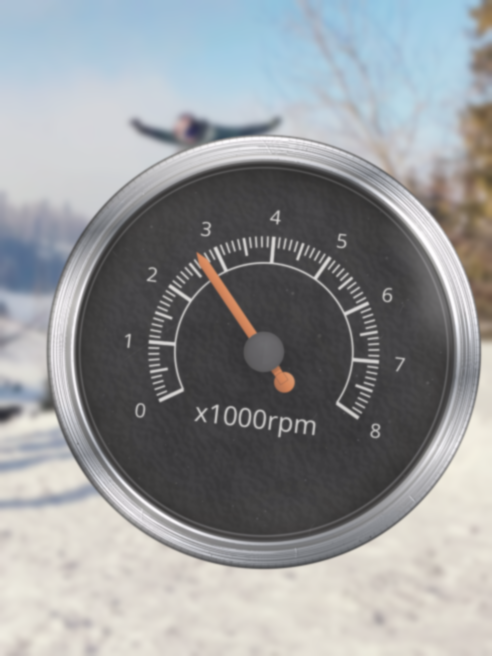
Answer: 2700rpm
